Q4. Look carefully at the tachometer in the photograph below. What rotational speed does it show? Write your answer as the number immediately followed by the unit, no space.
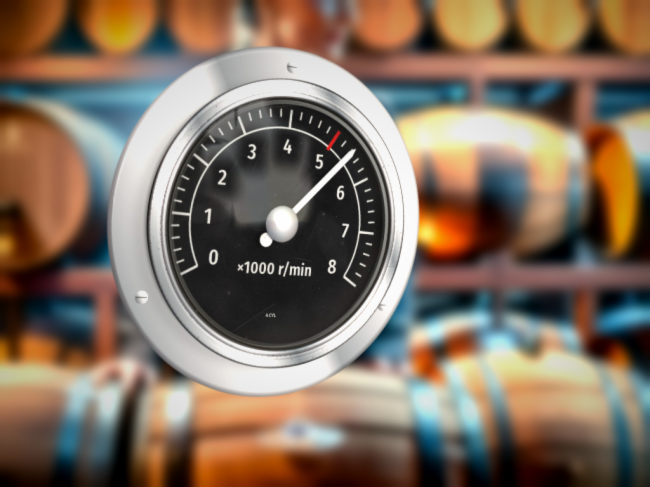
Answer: 5400rpm
